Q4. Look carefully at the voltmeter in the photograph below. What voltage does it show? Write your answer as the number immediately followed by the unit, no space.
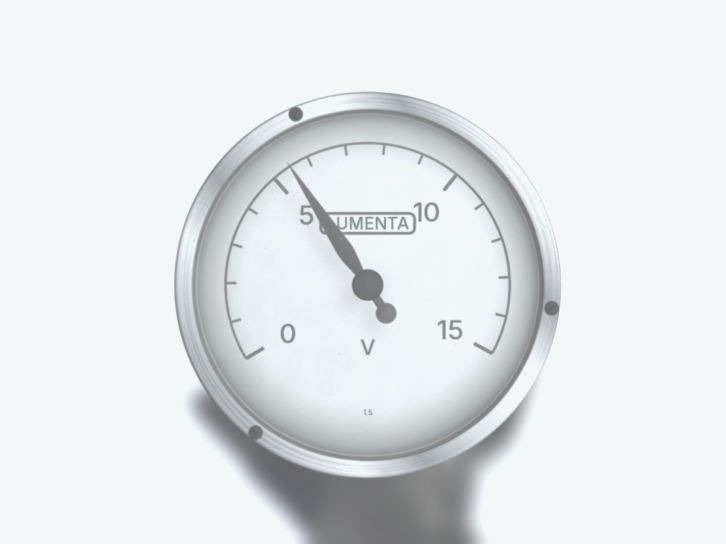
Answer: 5.5V
